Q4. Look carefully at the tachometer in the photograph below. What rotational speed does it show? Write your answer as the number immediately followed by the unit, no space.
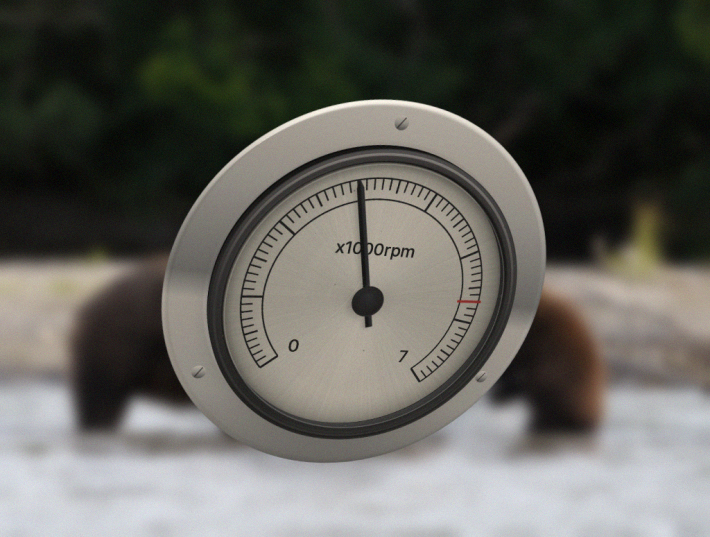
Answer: 3000rpm
